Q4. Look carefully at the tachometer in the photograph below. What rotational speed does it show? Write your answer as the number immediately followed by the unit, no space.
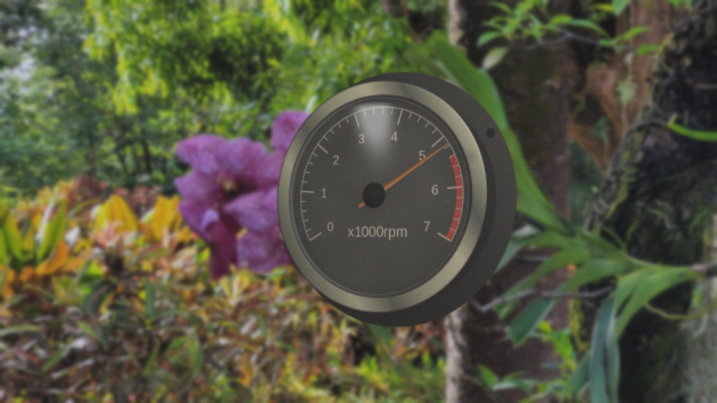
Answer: 5200rpm
